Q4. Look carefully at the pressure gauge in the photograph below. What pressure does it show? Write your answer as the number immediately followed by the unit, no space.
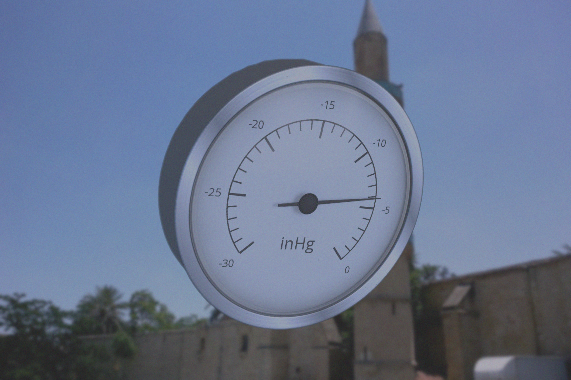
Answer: -6inHg
